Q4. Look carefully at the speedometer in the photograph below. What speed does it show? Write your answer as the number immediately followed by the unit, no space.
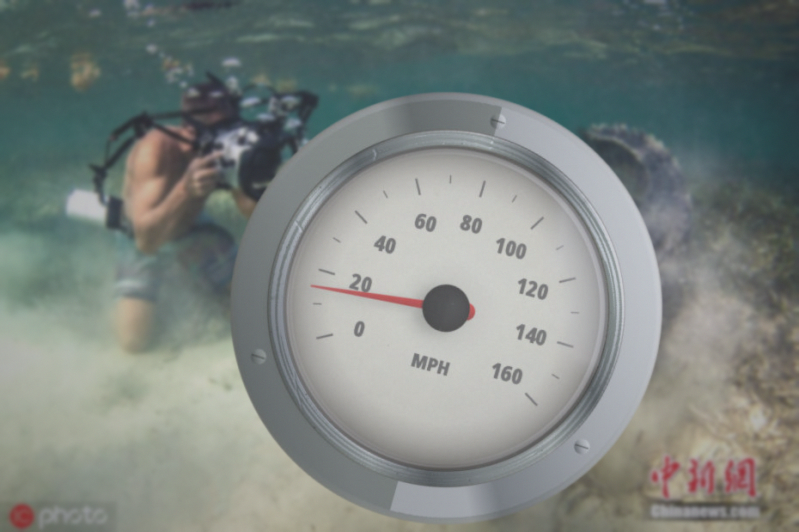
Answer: 15mph
